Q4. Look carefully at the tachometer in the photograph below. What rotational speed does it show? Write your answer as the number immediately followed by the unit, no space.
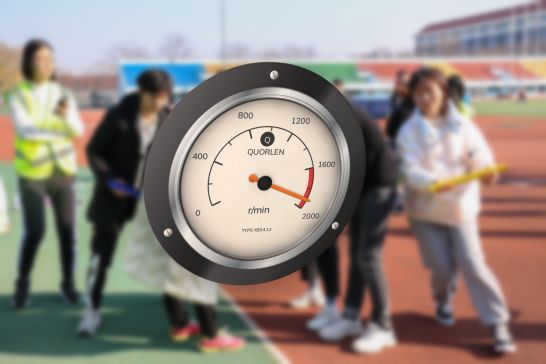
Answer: 1900rpm
